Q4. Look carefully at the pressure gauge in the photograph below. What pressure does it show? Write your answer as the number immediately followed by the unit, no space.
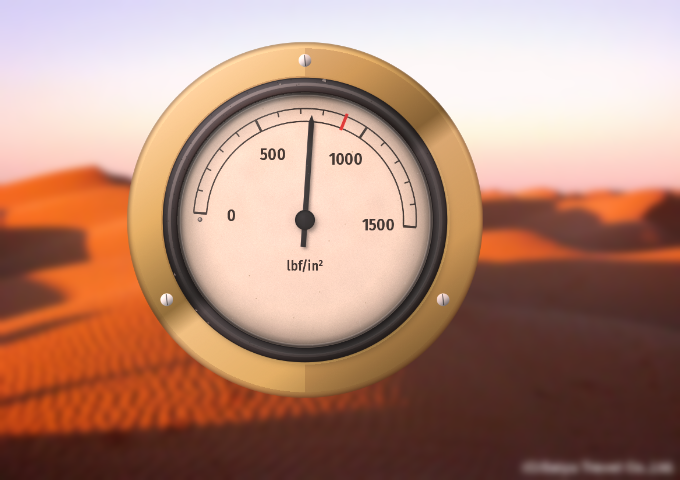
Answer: 750psi
